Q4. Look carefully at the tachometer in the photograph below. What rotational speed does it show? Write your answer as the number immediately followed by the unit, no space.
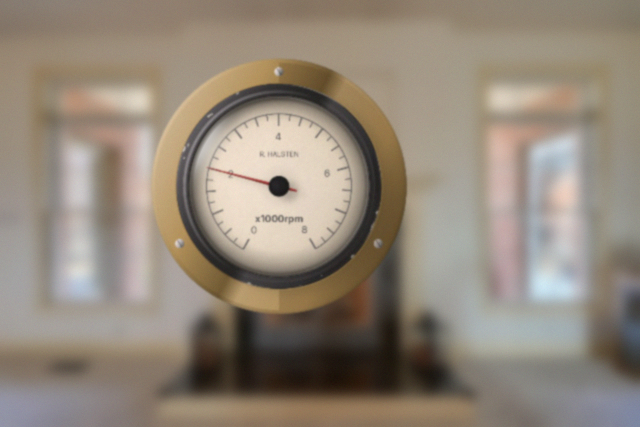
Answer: 2000rpm
